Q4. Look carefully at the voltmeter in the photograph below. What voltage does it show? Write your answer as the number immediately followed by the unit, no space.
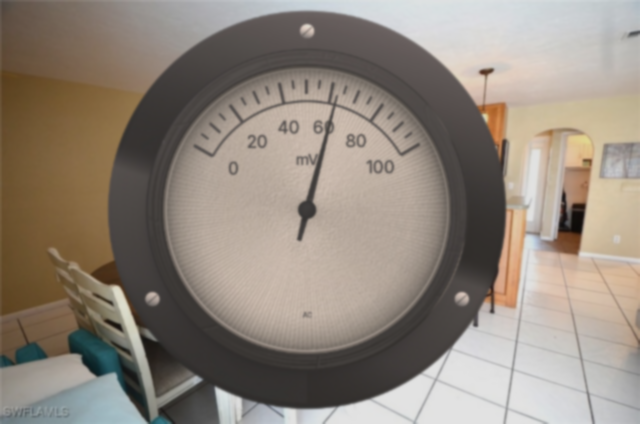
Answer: 62.5mV
